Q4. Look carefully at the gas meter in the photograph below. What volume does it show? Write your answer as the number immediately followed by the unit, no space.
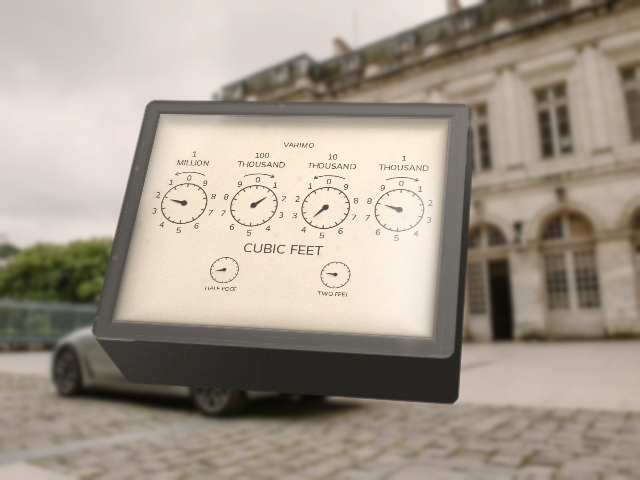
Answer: 213800ft³
